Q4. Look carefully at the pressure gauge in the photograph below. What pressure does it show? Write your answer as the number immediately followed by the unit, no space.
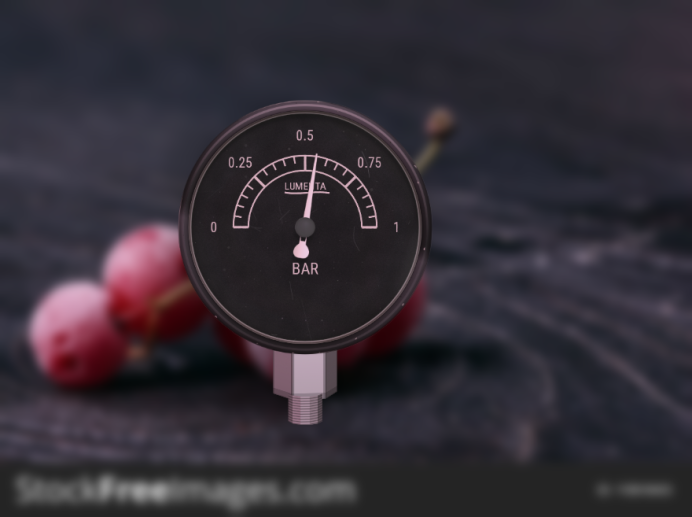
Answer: 0.55bar
